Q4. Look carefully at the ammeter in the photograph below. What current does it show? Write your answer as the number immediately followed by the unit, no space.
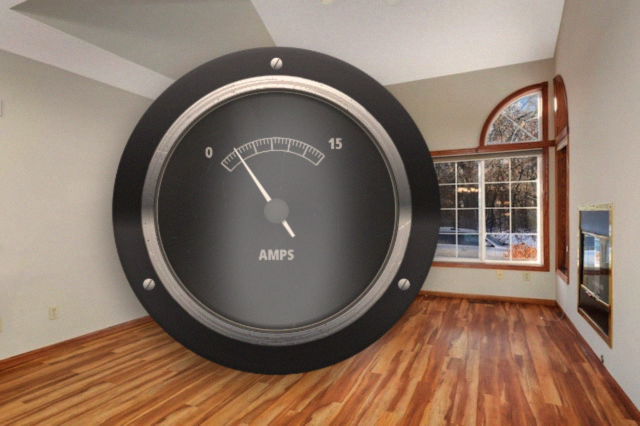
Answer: 2.5A
